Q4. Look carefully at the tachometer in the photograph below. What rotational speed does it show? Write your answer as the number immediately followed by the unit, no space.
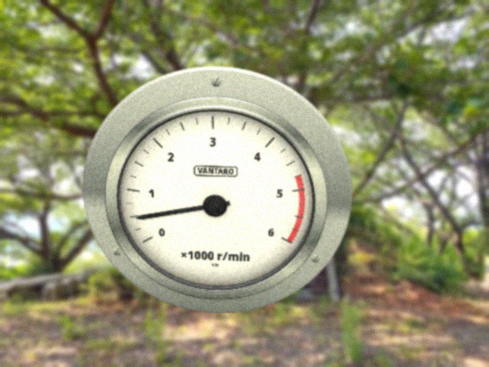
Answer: 500rpm
